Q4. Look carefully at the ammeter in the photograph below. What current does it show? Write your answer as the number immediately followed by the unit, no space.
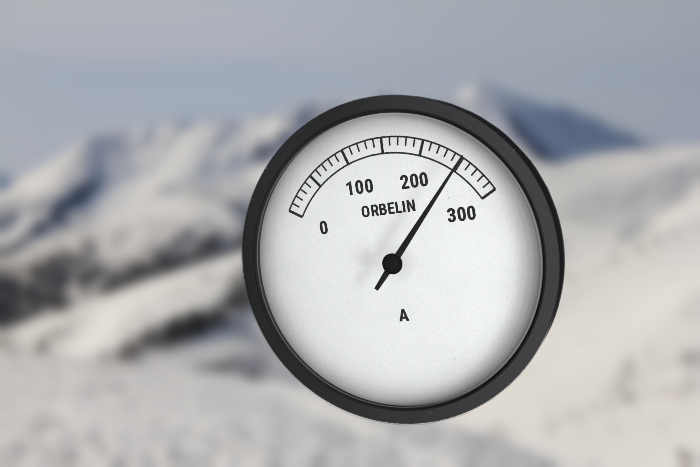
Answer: 250A
